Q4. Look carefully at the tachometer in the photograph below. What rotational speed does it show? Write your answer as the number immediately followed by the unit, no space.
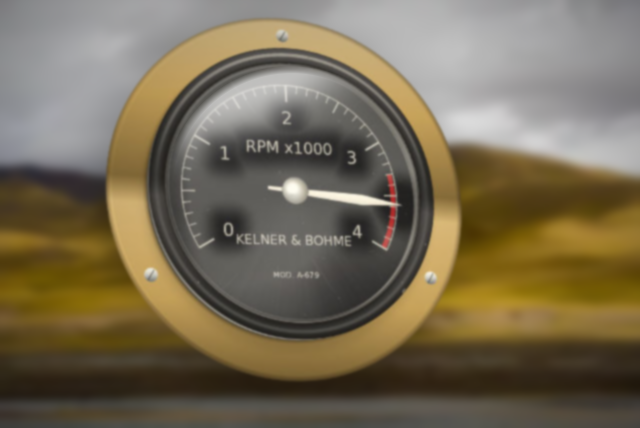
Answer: 3600rpm
